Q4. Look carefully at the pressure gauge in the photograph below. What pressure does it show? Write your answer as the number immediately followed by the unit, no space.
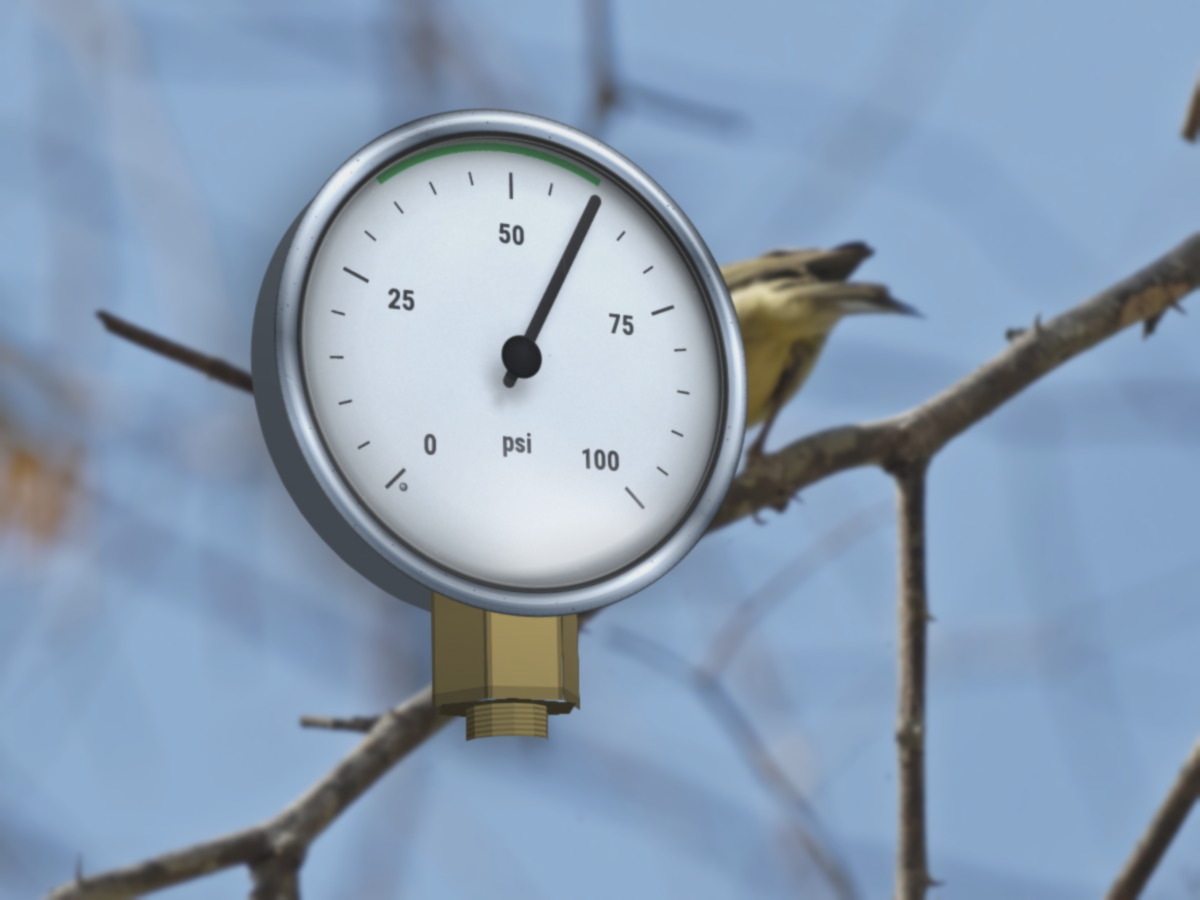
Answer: 60psi
